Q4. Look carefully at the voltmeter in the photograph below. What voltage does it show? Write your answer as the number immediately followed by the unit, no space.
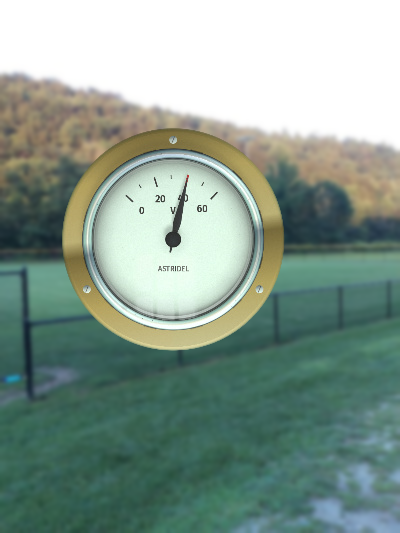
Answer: 40V
